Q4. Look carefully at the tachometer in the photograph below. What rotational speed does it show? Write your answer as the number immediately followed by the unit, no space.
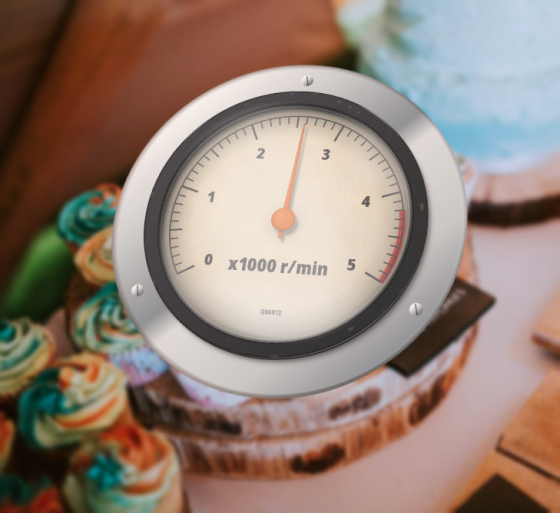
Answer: 2600rpm
